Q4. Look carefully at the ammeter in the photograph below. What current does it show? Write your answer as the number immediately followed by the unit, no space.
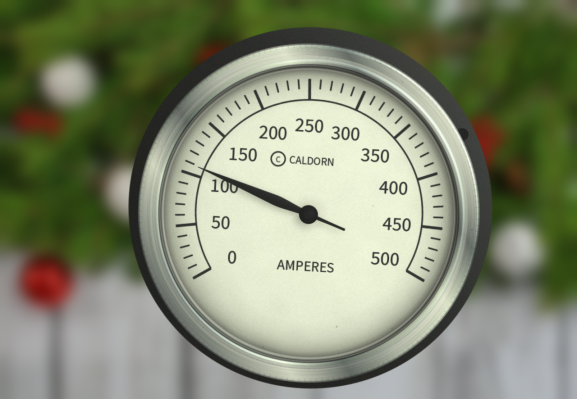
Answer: 110A
